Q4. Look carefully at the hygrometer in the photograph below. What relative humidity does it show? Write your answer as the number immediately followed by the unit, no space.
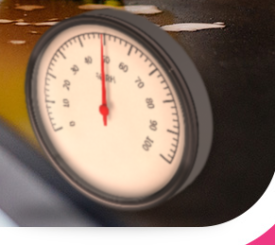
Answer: 50%
